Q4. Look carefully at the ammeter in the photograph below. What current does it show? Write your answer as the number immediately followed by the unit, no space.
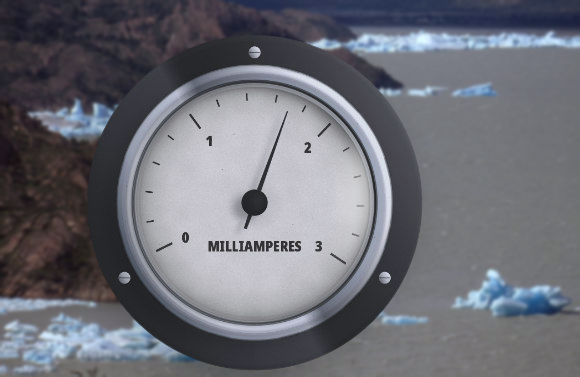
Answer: 1.7mA
